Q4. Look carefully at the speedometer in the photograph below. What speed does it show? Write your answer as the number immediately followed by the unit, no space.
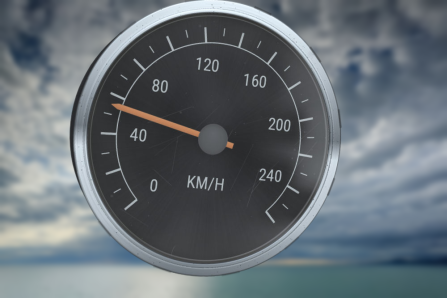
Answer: 55km/h
